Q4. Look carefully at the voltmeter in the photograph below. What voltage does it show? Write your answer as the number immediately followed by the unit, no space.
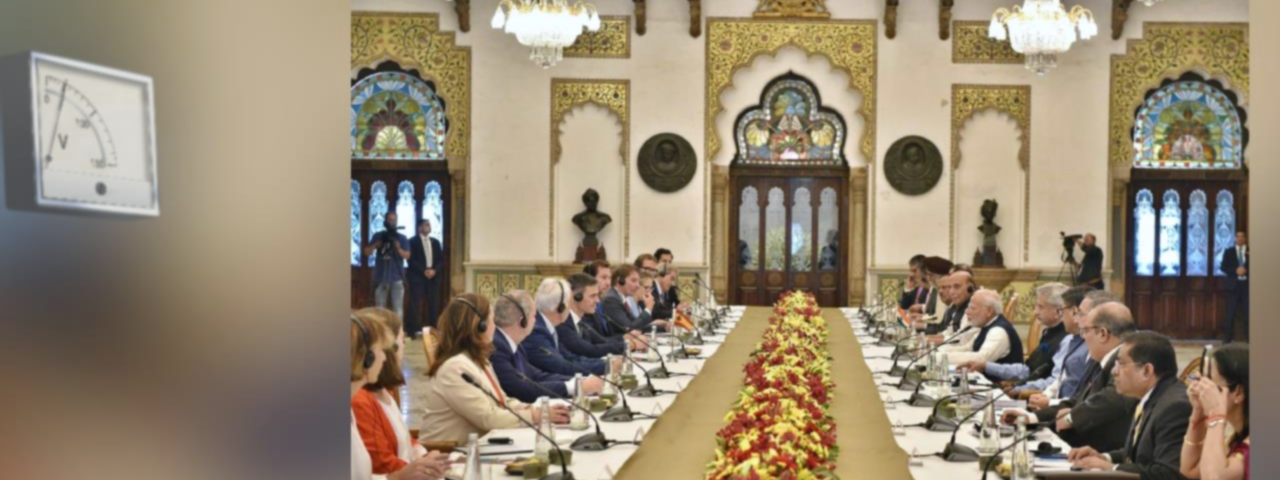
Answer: 50V
